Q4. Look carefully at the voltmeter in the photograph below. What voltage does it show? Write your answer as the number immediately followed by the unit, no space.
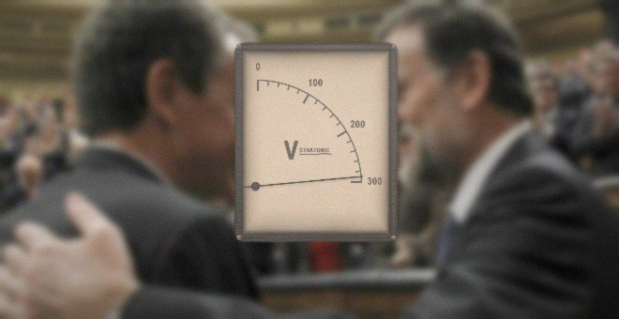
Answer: 290V
